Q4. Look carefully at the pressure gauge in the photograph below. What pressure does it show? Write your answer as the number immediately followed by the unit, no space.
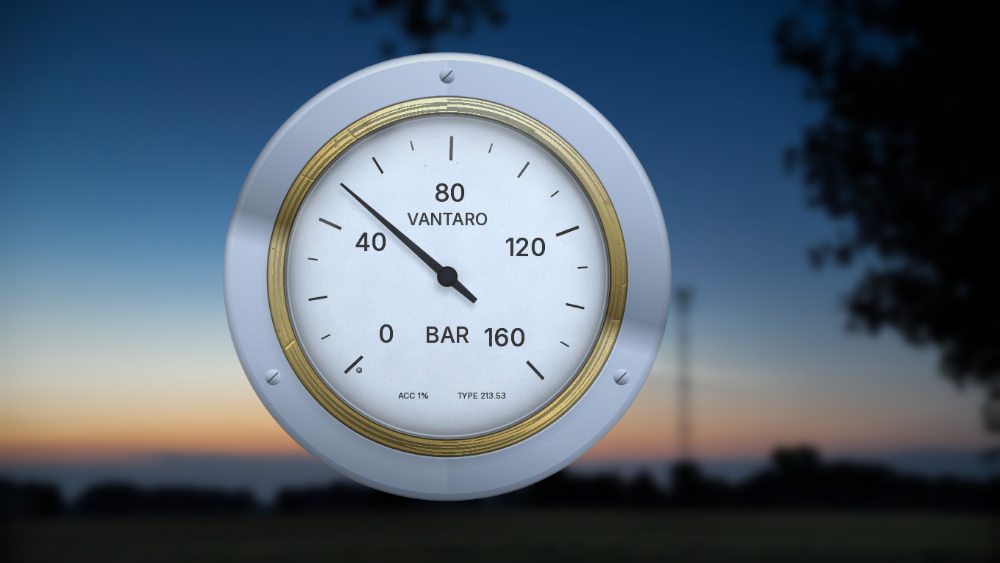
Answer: 50bar
